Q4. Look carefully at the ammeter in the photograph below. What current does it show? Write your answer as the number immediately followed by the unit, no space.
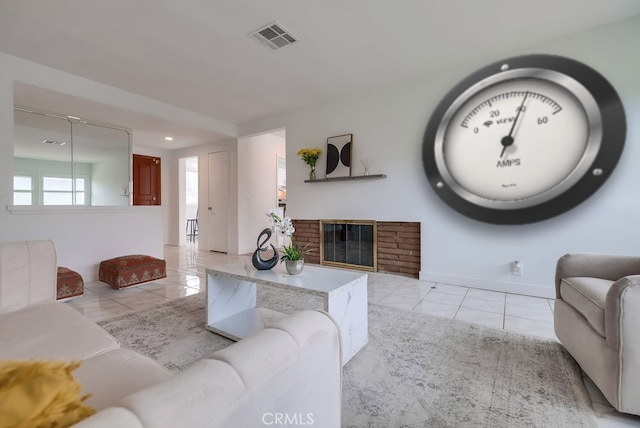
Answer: 40A
